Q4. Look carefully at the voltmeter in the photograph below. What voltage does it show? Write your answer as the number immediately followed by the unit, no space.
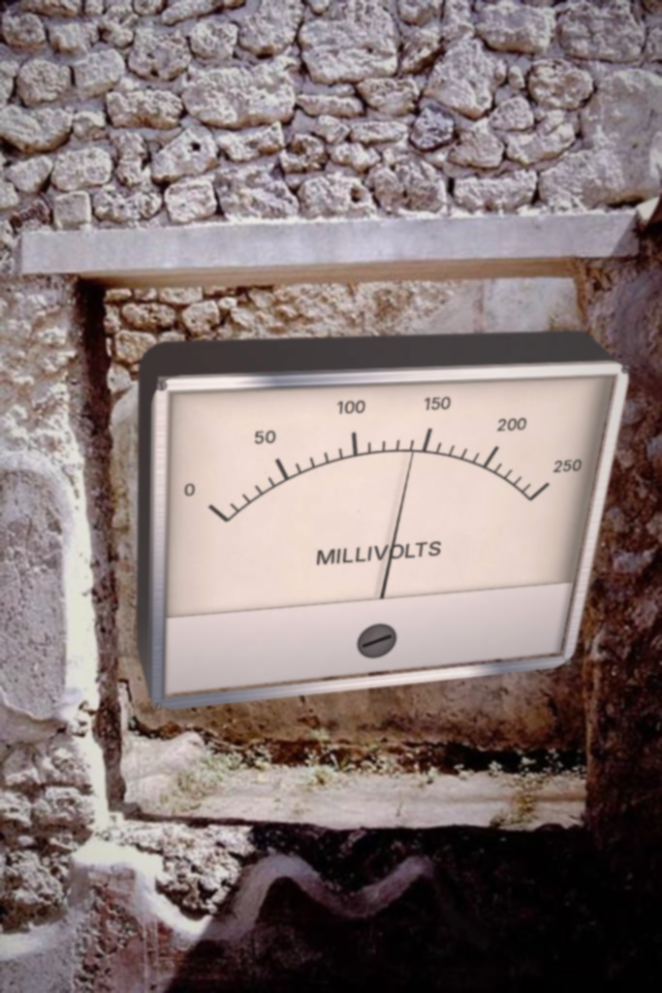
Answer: 140mV
